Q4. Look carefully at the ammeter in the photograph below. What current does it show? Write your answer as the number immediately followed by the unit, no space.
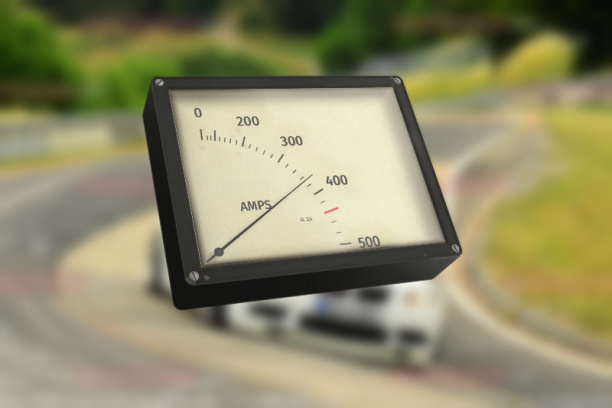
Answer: 370A
